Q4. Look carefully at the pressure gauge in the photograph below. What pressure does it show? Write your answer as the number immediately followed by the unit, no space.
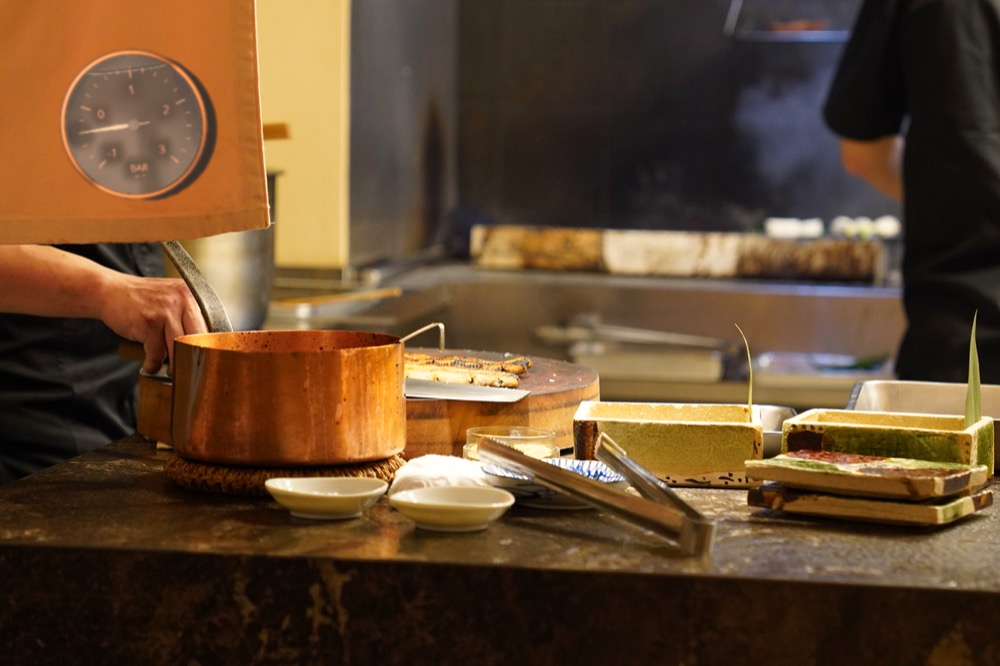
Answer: -0.4bar
